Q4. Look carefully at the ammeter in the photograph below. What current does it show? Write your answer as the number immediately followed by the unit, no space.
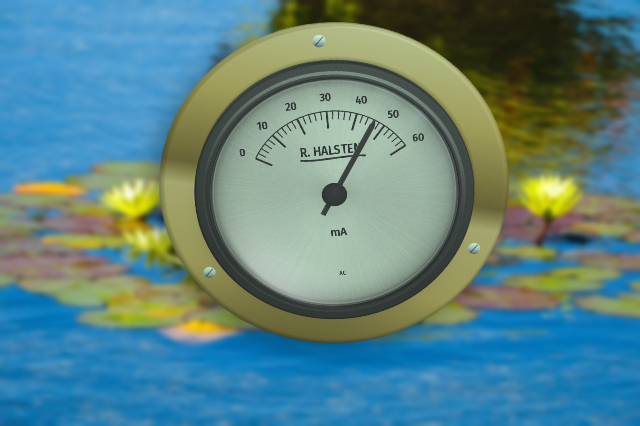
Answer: 46mA
